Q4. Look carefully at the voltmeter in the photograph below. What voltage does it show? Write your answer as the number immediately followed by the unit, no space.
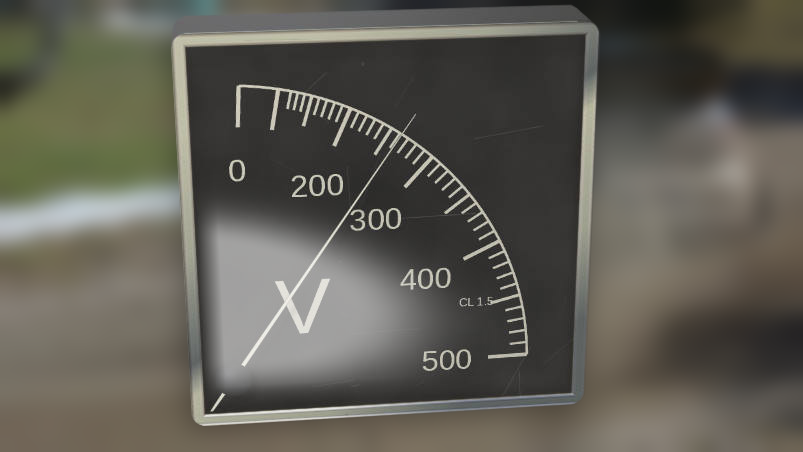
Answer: 260V
